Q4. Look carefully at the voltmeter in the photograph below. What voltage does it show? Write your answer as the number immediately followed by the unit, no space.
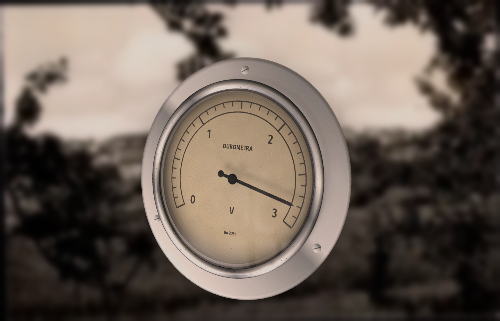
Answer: 2.8V
